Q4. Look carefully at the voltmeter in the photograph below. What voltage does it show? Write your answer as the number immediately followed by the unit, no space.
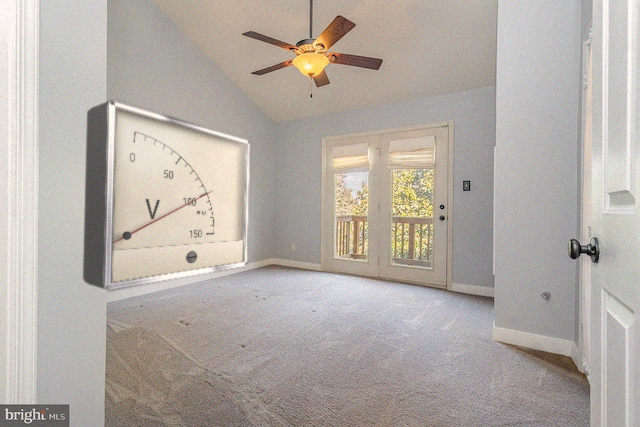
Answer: 100V
